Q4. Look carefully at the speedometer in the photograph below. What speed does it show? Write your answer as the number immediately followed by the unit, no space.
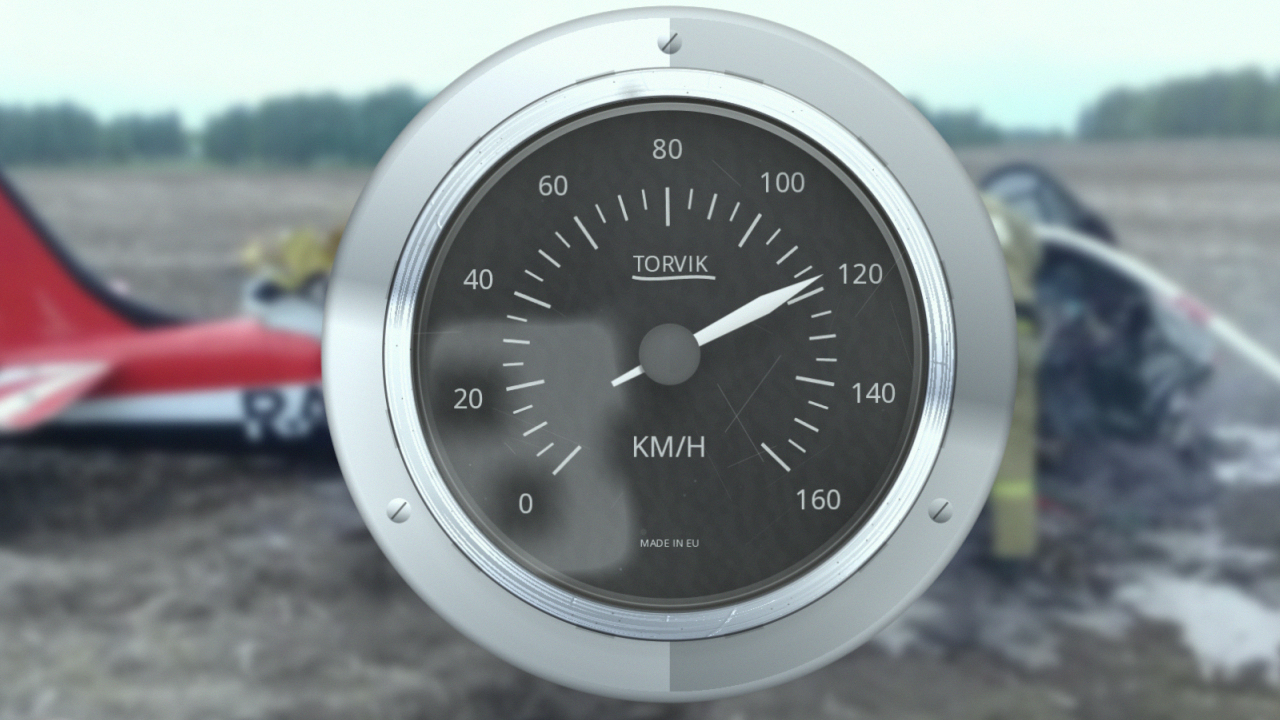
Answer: 117.5km/h
